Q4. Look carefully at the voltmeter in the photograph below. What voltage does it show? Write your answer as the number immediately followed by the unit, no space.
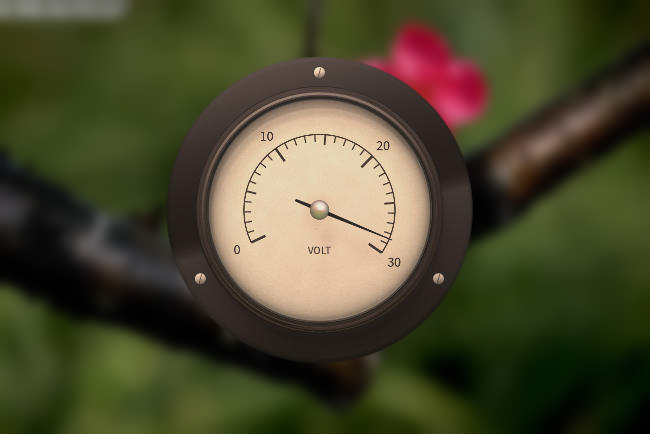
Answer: 28.5V
